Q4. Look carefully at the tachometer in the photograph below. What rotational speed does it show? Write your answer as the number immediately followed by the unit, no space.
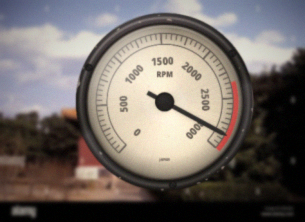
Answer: 2850rpm
